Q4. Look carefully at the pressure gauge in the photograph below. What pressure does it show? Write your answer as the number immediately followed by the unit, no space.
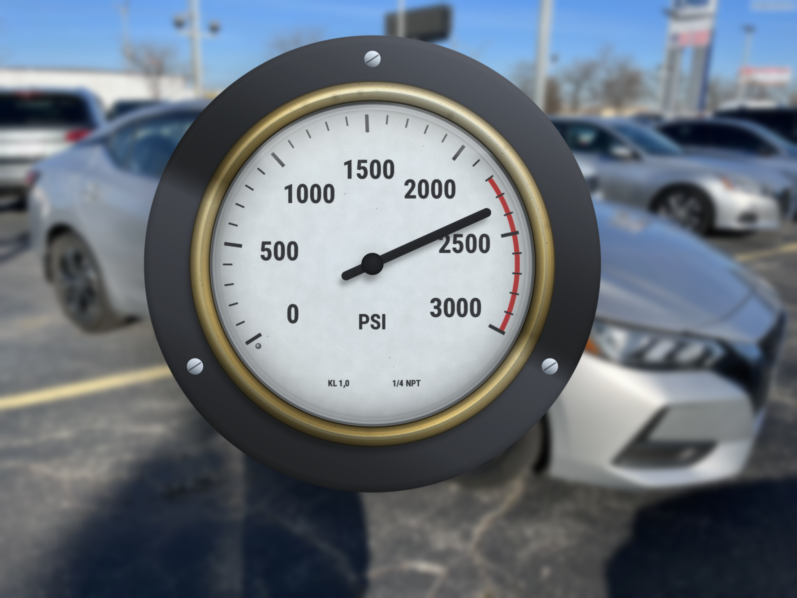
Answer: 2350psi
